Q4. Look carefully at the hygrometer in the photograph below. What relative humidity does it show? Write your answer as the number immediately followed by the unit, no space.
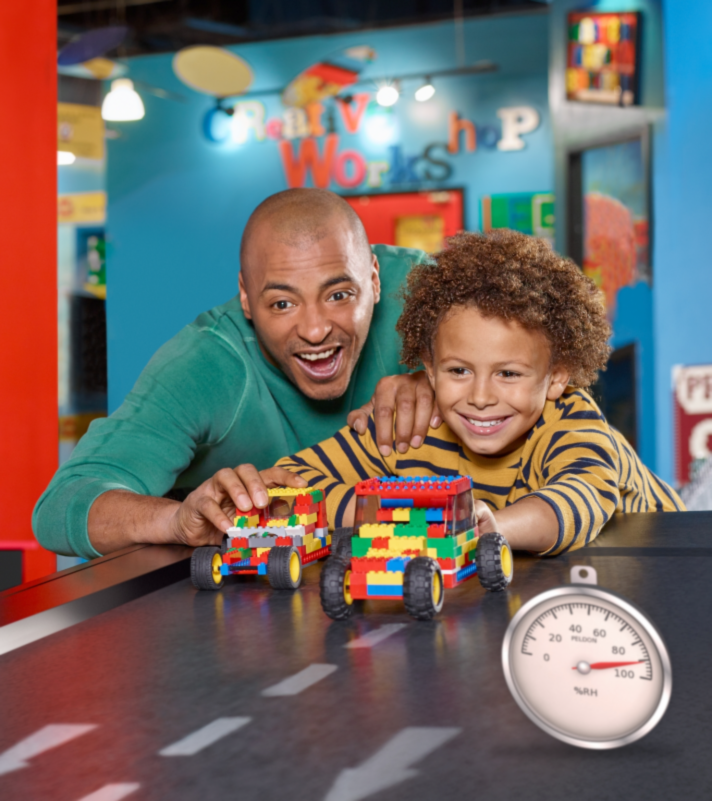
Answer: 90%
